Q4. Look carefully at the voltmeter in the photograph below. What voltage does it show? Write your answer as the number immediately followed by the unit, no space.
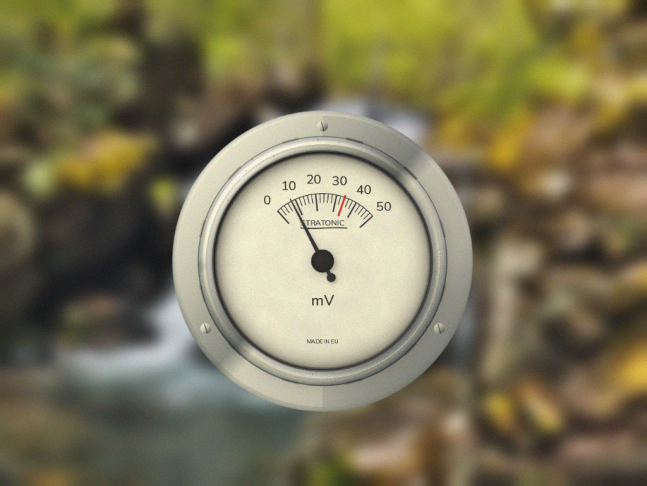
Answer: 8mV
